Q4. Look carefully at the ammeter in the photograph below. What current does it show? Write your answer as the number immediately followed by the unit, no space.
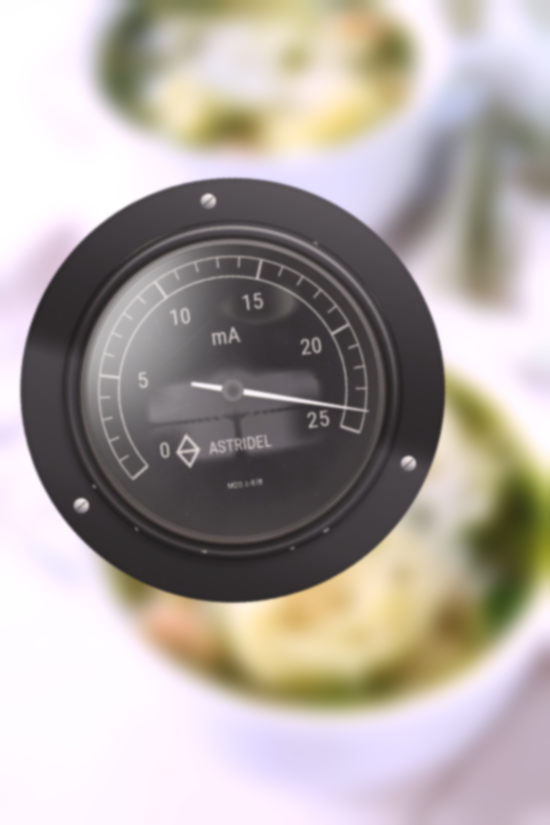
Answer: 24mA
